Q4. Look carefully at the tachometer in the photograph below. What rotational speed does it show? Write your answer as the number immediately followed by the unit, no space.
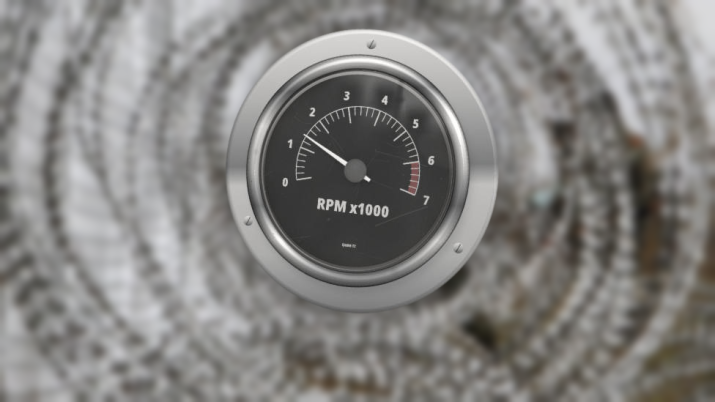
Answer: 1400rpm
